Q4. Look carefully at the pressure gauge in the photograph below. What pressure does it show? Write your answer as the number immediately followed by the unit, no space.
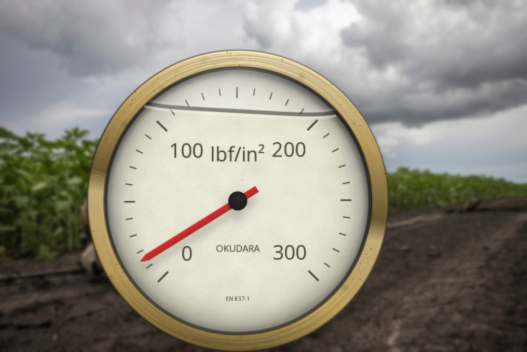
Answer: 15psi
